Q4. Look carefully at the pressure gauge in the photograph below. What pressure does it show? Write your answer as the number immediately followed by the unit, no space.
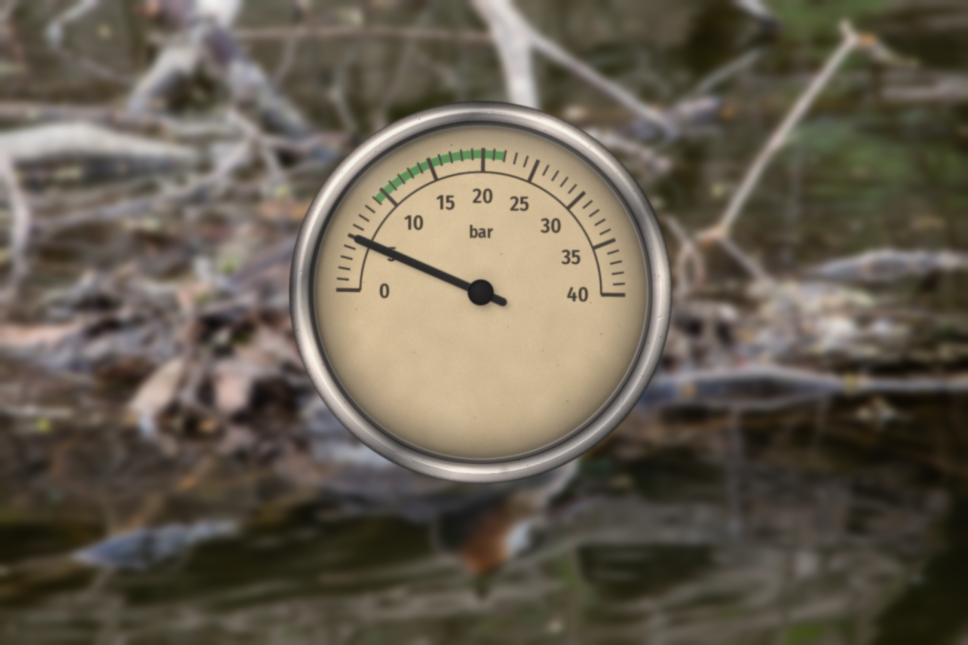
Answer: 5bar
